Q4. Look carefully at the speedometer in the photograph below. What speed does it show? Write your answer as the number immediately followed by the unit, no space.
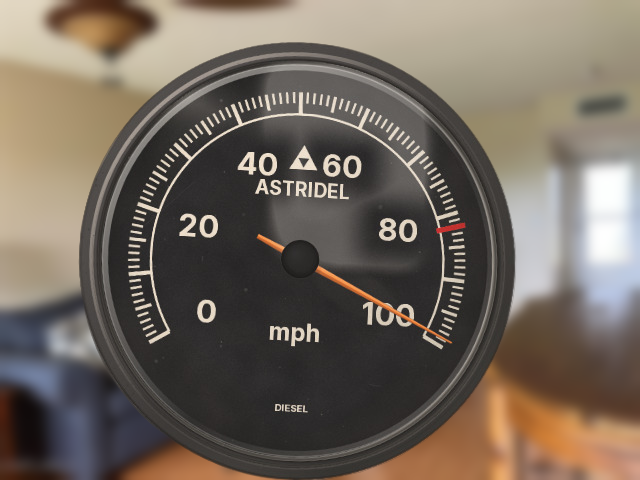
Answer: 99mph
